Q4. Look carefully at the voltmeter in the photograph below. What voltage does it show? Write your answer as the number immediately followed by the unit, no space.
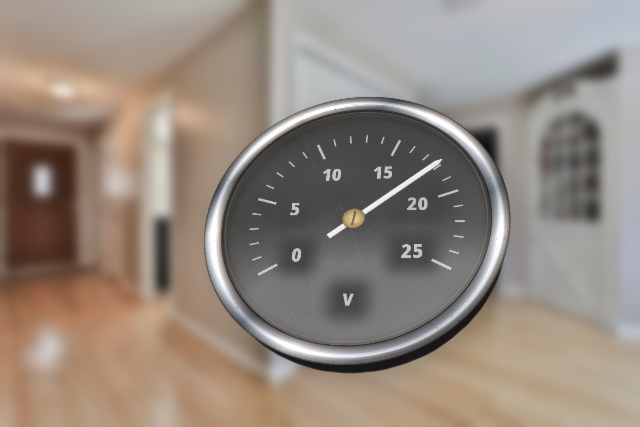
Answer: 18V
